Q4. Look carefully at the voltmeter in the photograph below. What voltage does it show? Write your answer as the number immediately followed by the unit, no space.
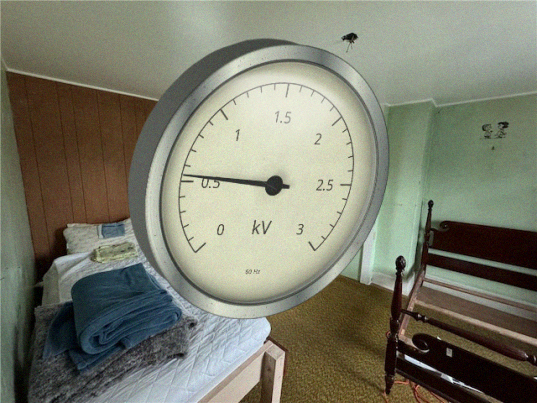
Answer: 0.55kV
